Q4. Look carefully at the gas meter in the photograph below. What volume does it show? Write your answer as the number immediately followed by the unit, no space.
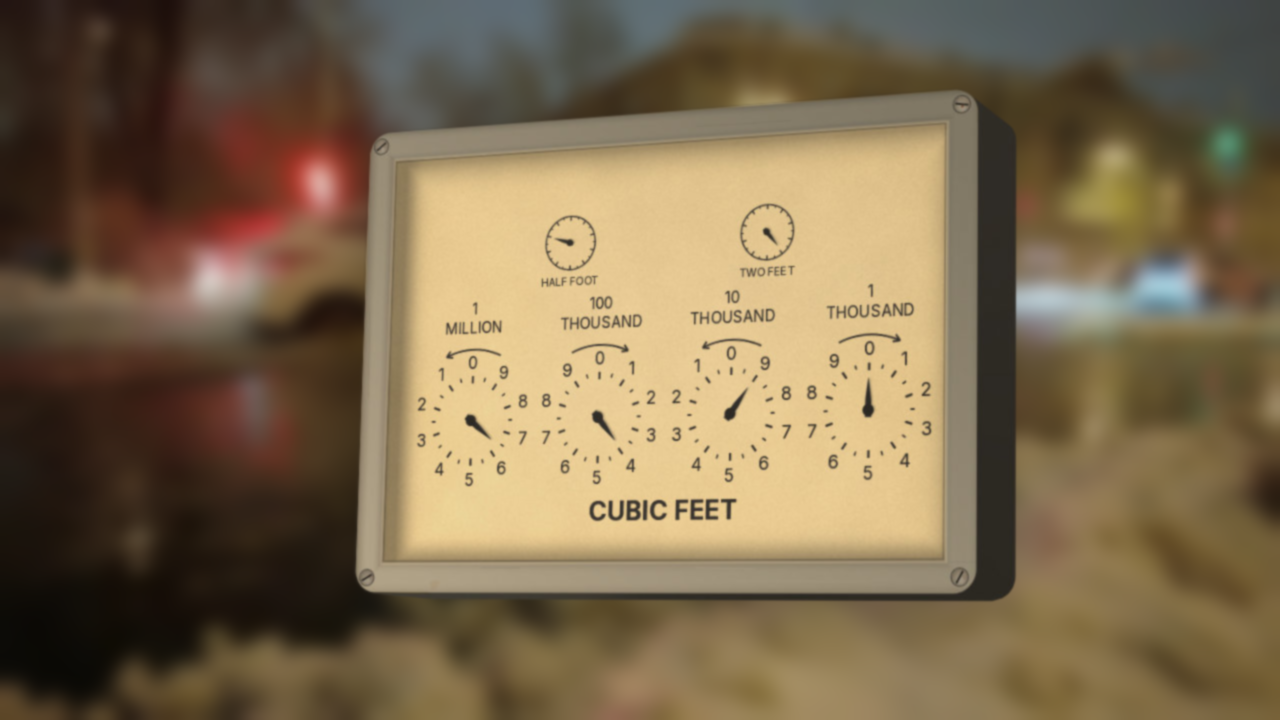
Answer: 639000ft³
